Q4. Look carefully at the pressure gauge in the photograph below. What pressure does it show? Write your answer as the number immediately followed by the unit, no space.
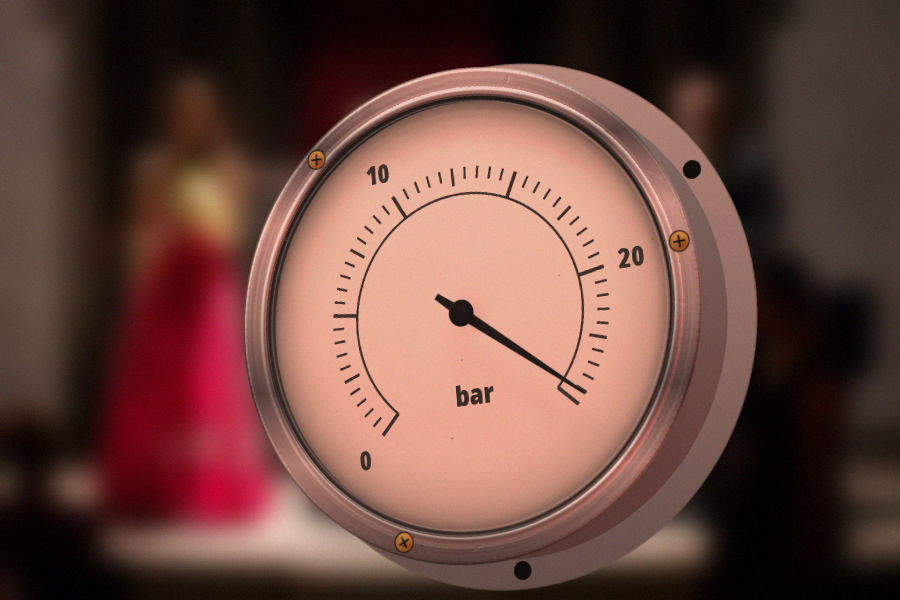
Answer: 24.5bar
